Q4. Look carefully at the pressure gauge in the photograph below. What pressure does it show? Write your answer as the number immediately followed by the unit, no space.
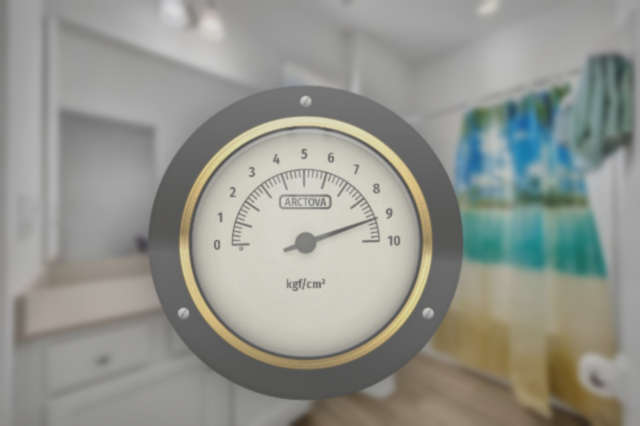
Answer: 9kg/cm²
